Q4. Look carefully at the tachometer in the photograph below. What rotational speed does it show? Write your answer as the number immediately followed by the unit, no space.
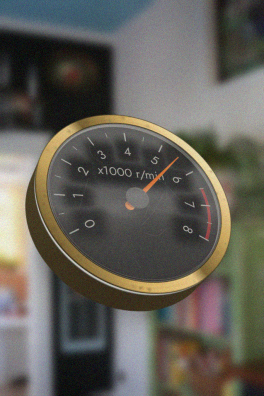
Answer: 5500rpm
